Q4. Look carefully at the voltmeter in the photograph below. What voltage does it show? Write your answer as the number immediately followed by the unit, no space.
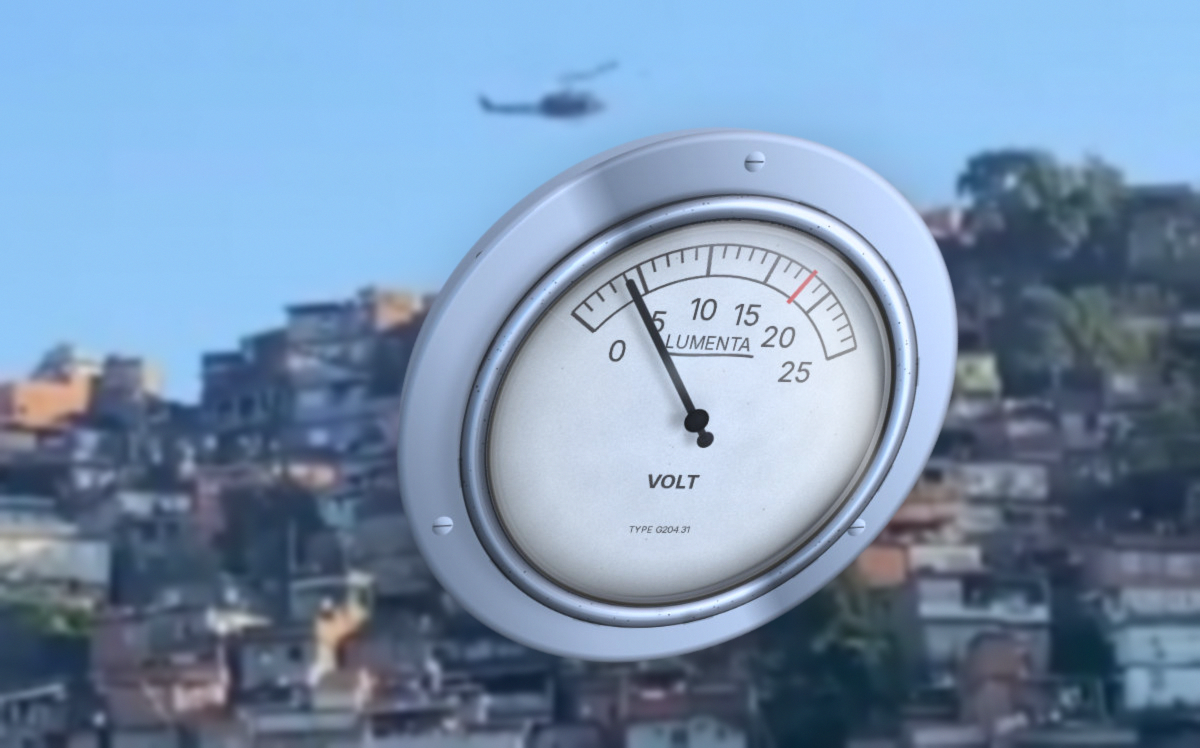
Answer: 4V
